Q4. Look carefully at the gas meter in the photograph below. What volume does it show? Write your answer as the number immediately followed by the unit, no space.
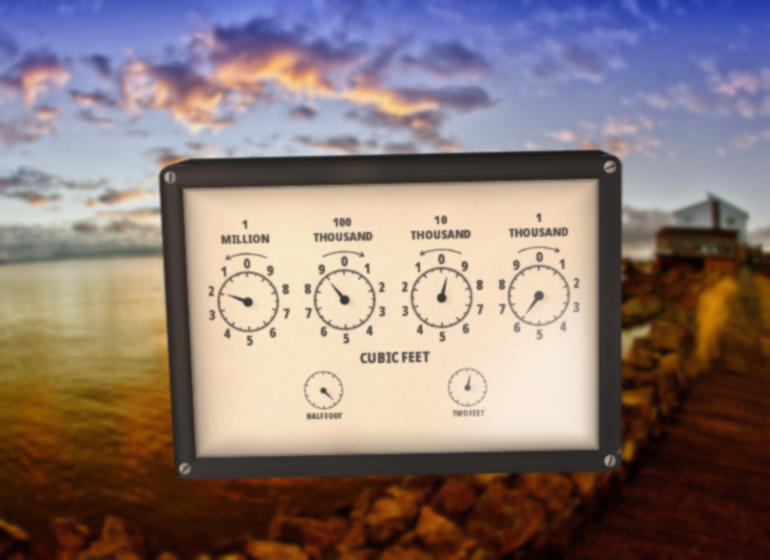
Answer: 189600ft³
